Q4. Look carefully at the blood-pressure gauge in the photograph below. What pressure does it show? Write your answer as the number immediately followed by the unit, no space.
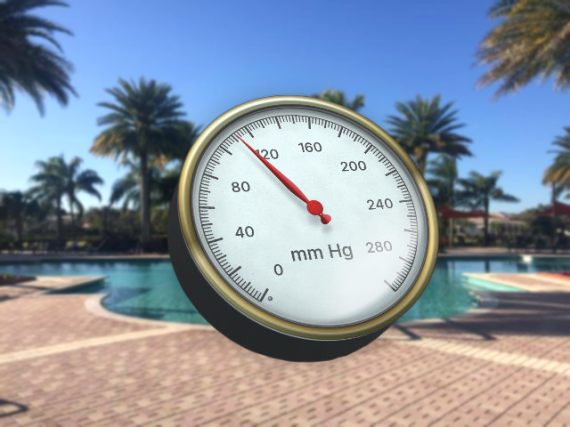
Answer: 110mmHg
